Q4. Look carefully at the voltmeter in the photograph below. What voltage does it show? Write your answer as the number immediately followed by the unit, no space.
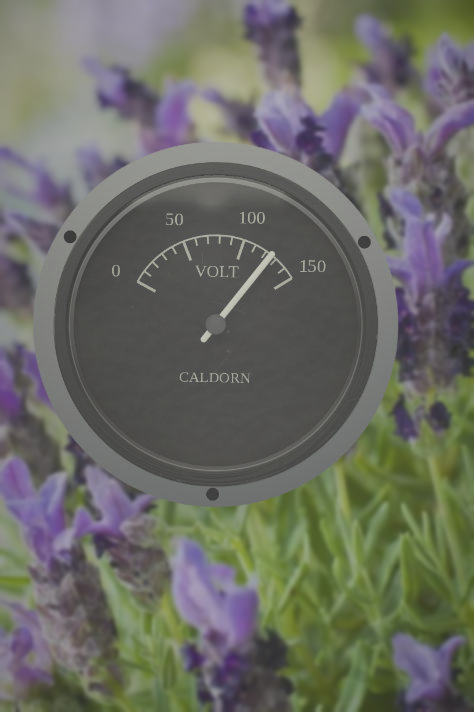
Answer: 125V
